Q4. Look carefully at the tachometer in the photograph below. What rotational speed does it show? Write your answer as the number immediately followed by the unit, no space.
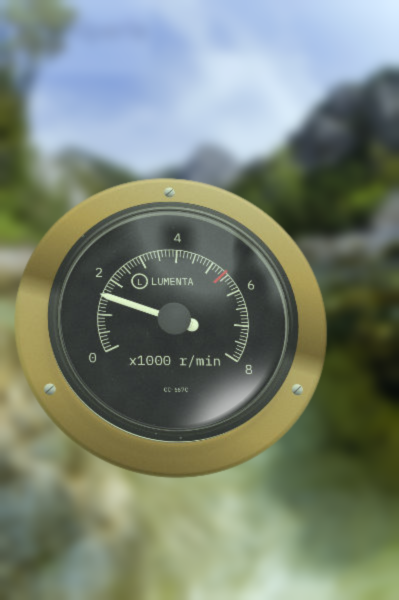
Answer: 1500rpm
